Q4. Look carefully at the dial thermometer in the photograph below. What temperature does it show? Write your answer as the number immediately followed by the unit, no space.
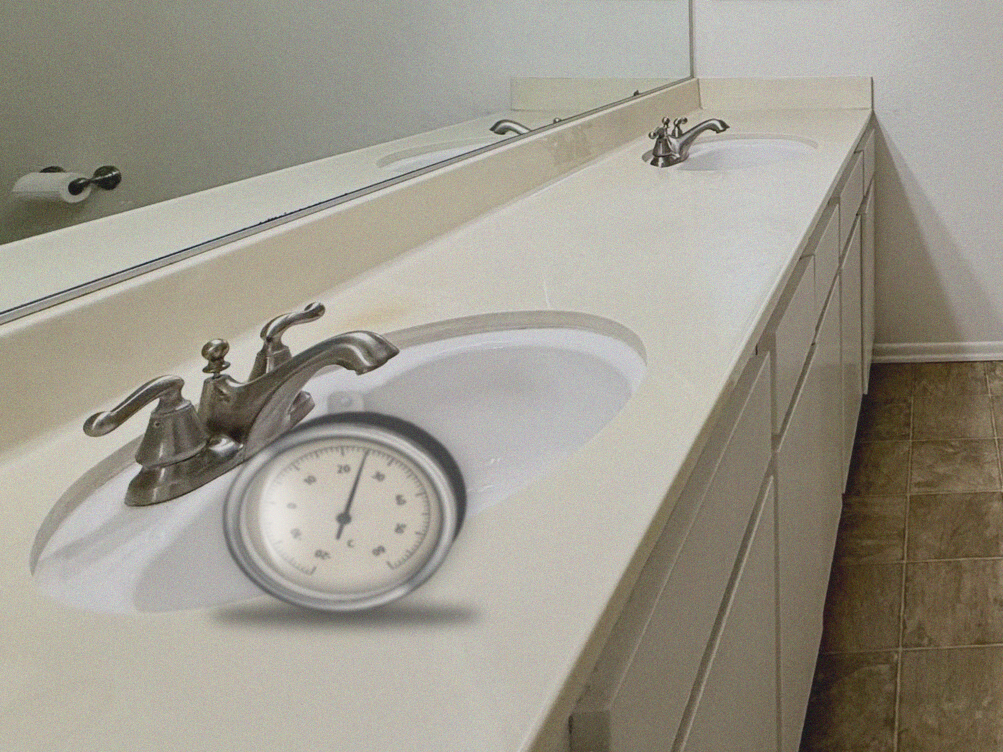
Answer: 25°C
